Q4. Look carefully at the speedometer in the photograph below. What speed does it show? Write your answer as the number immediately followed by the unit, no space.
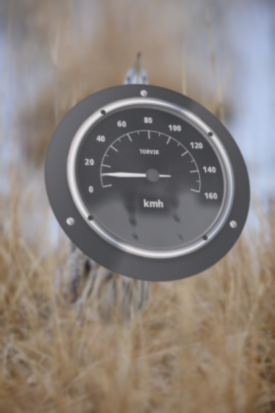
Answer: 10km/h
